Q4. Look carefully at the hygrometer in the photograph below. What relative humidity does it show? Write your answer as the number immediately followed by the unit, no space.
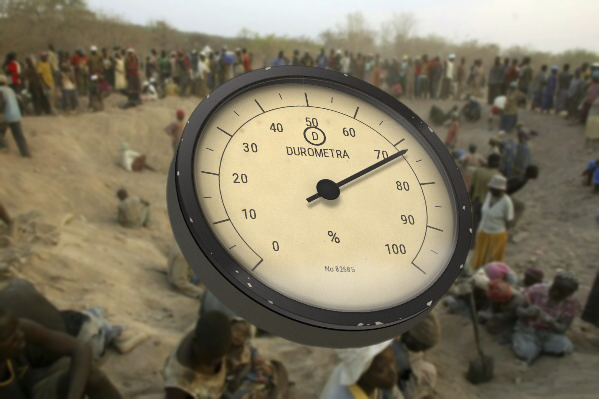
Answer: 72.5%
